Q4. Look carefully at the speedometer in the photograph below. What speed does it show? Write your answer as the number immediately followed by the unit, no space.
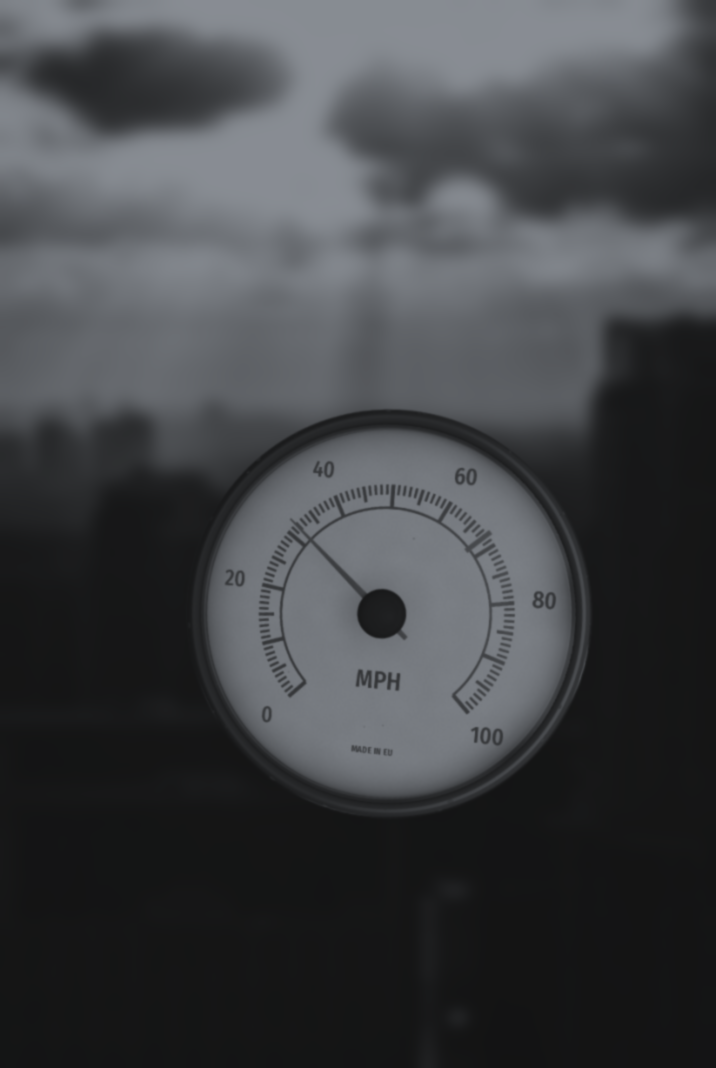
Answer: 32mph
